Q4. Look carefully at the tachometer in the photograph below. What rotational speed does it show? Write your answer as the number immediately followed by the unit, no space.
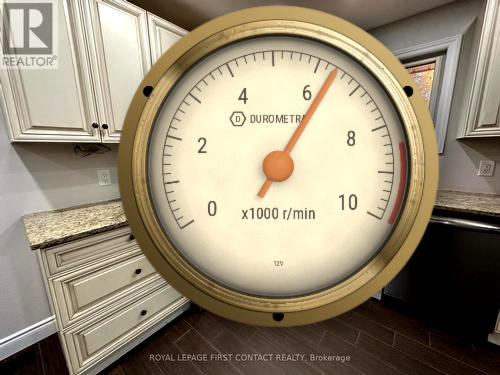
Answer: 6400rpm
